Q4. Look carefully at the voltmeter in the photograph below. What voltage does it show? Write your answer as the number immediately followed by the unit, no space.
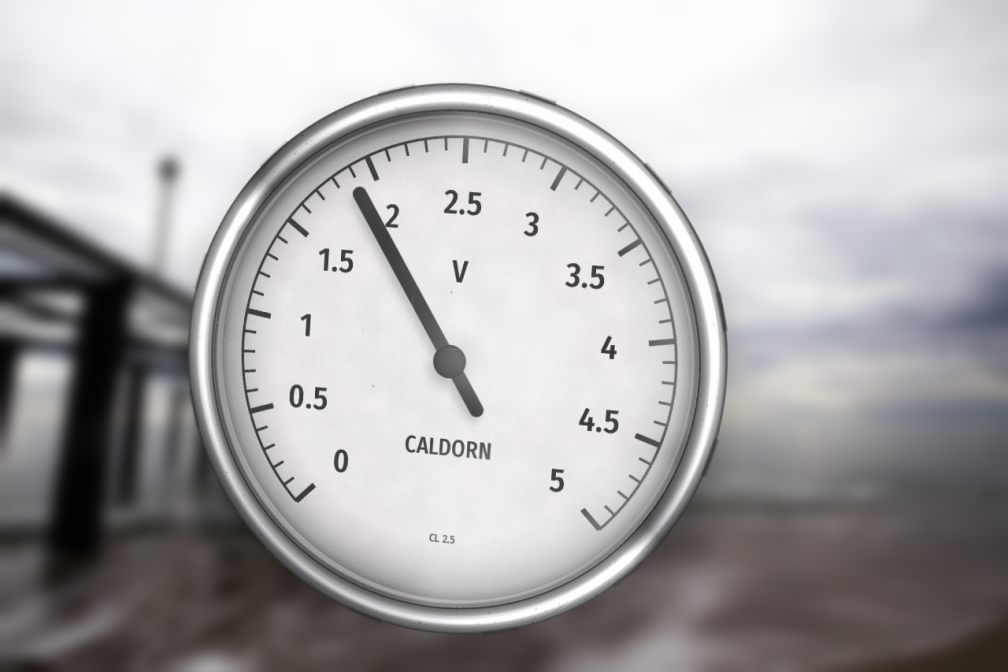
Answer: 1.9V
